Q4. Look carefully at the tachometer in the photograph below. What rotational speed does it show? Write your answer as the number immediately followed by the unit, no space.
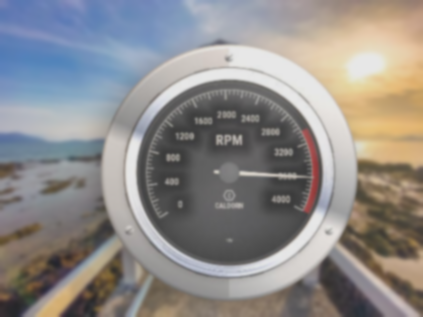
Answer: 3600rpm
